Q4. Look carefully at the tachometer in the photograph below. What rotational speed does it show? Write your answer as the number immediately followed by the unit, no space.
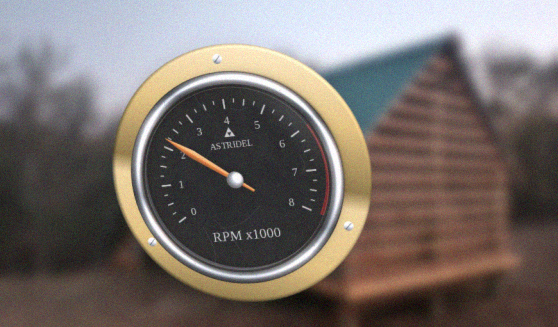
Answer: 2250rpm
